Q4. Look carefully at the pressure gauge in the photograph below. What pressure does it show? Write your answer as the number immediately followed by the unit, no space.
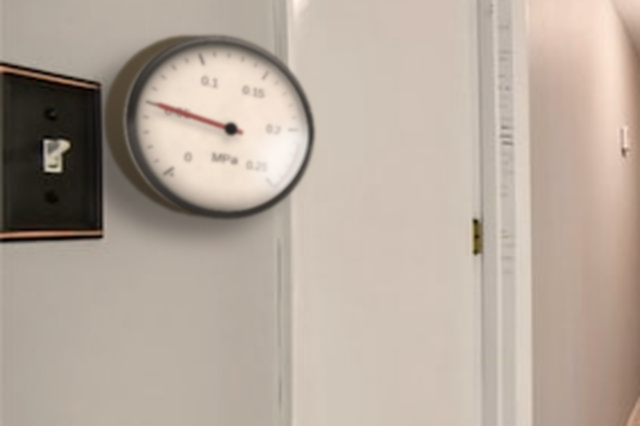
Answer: 0.05MPa
